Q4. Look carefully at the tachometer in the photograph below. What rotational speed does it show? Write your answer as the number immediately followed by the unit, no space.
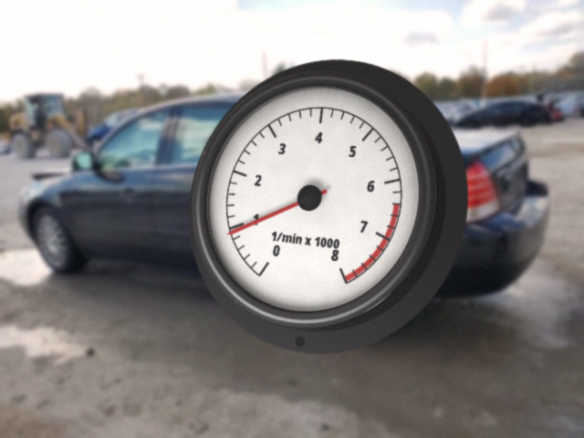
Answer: 900rpm
